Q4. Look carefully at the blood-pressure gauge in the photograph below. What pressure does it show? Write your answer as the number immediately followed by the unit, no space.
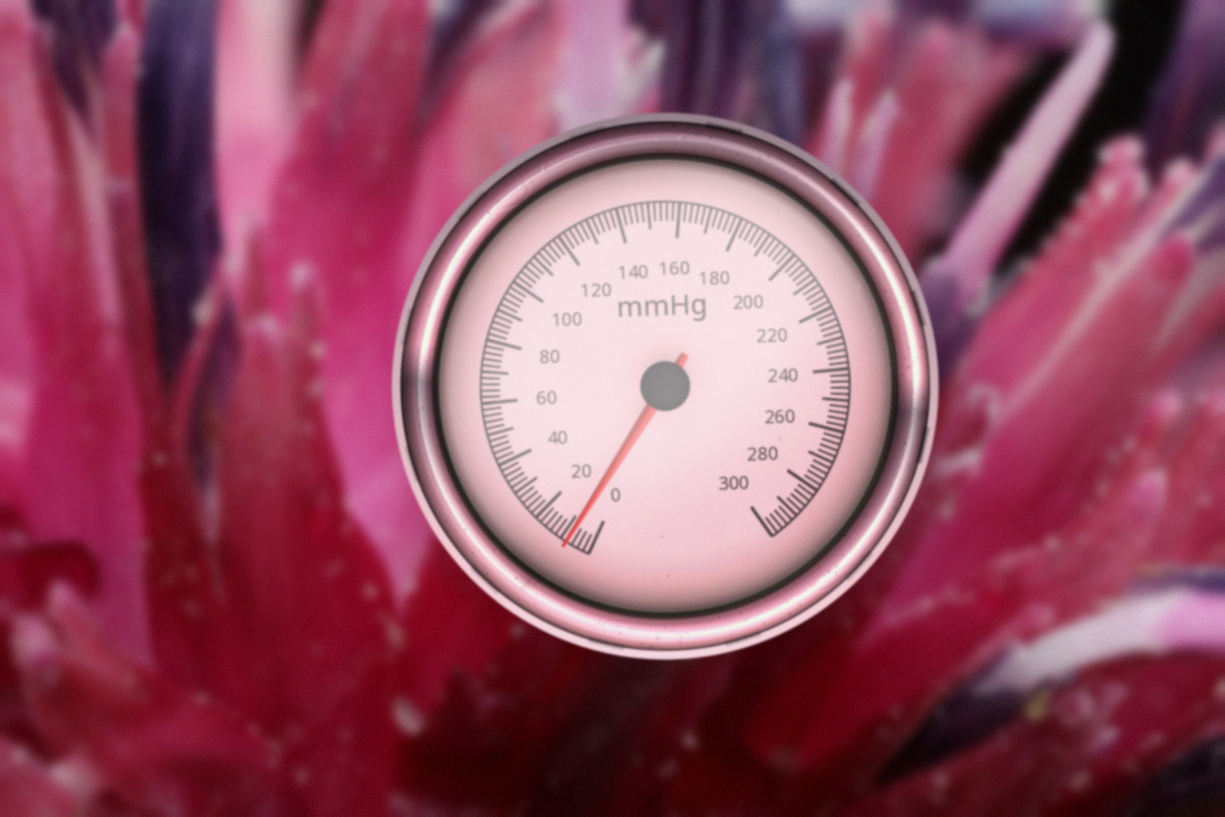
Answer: 8mmHg
